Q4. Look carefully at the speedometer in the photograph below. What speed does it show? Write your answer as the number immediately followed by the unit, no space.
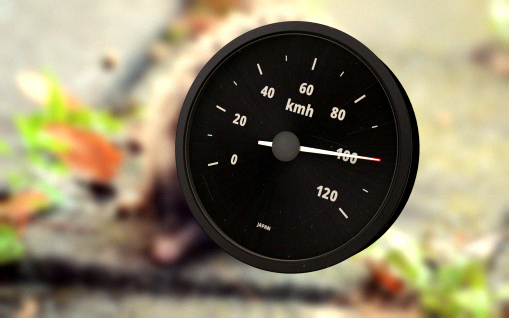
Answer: 100km/h
